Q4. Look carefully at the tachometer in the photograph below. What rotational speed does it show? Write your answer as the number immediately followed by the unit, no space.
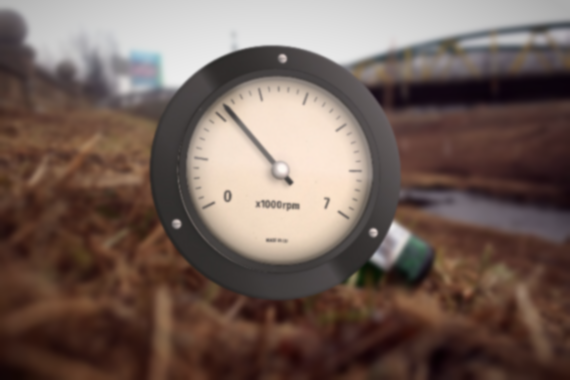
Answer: 2200rpm
